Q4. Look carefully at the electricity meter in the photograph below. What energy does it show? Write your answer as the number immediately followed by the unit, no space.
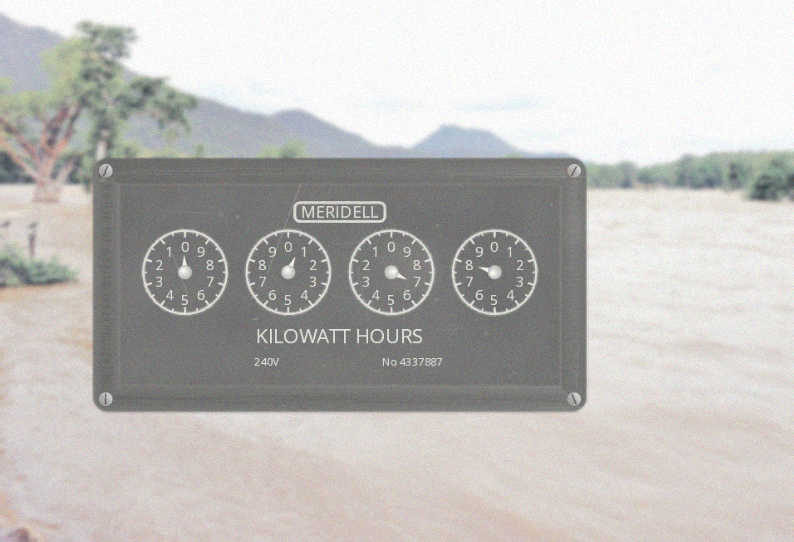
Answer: 68kWh
